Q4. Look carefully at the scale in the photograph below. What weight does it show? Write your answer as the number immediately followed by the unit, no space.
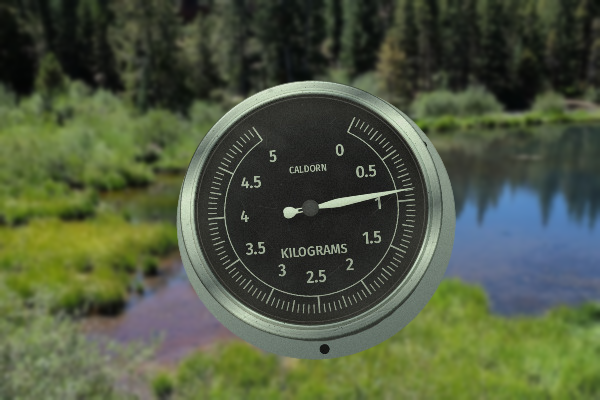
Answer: 0.9kg
